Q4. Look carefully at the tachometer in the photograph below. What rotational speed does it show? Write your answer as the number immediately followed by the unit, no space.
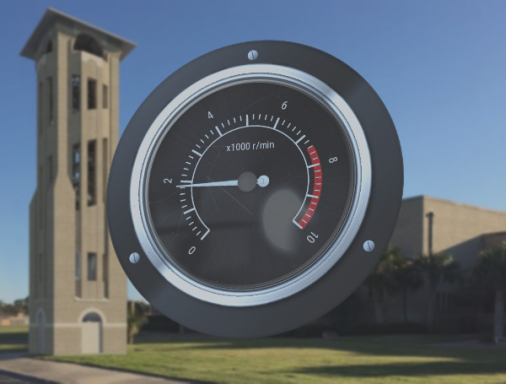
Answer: 1800rpm
